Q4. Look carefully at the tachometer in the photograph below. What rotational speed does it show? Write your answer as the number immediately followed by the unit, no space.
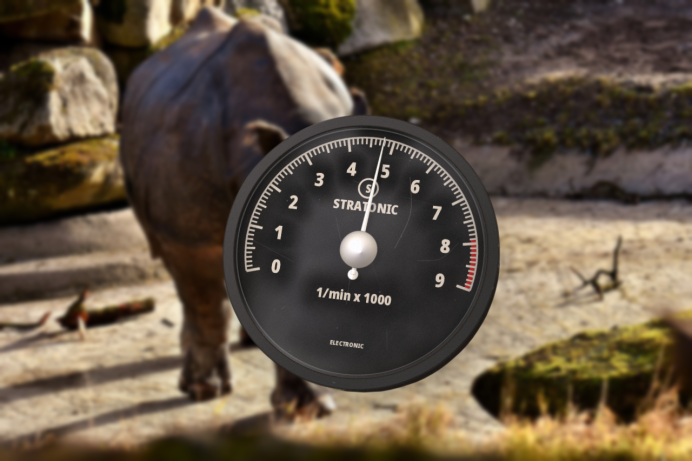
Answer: 4800rpm
